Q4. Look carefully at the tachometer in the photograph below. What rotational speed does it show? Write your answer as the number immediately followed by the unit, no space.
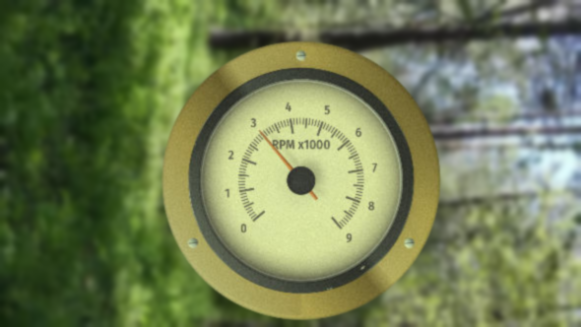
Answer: 3000rpm
